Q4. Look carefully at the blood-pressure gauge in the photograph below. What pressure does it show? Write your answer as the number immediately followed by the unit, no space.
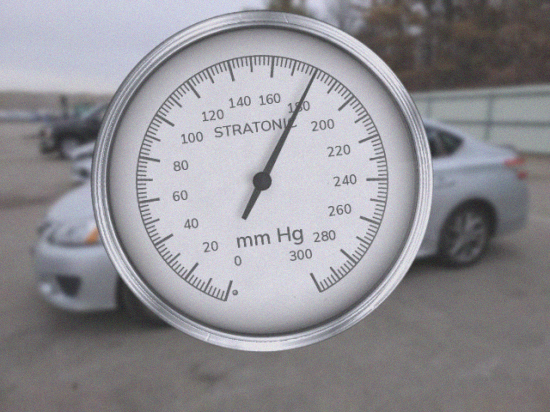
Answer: 180mmHg
